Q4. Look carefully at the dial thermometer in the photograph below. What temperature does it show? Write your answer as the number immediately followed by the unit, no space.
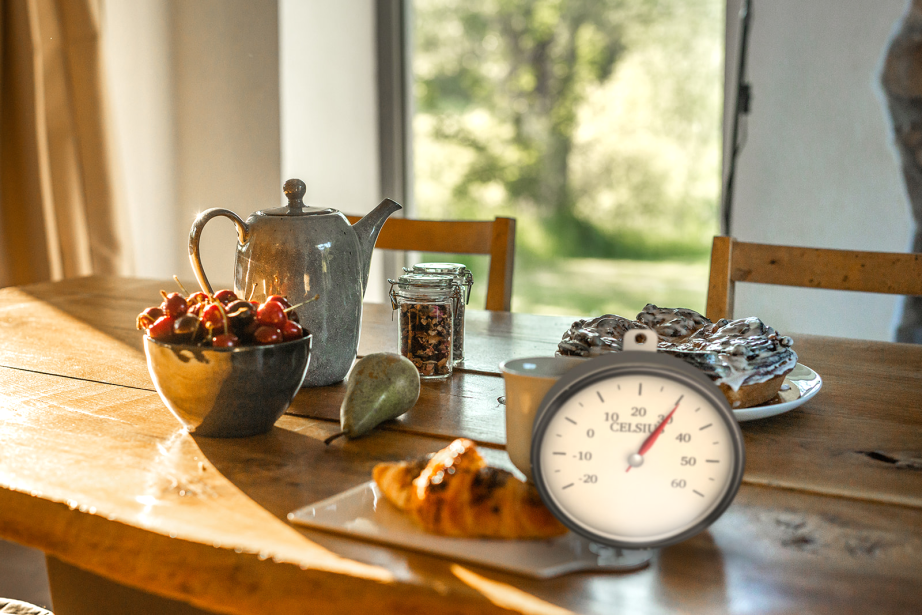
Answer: 30°C
